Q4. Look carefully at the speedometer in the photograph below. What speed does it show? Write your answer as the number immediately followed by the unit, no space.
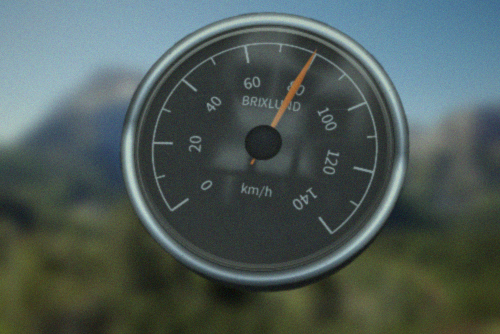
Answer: 80km/h
